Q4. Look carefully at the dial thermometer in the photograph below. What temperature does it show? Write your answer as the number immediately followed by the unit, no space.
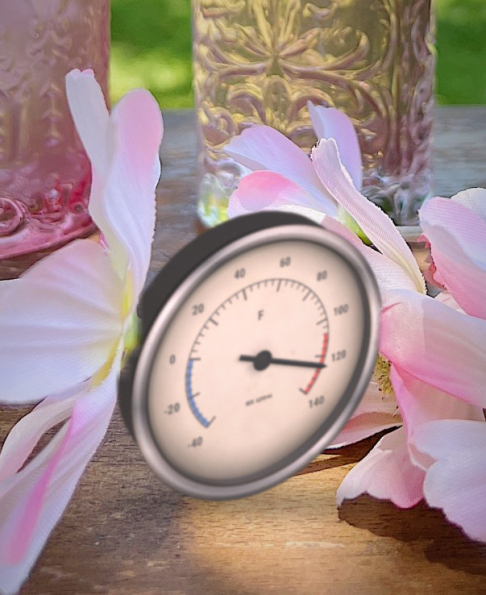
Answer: 124°F
